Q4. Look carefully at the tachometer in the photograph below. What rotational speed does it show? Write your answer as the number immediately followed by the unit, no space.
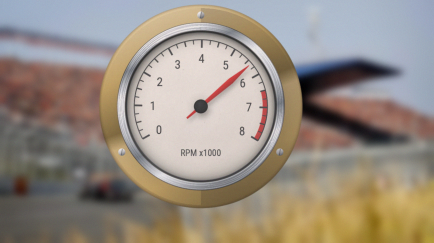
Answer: 5625rpm
